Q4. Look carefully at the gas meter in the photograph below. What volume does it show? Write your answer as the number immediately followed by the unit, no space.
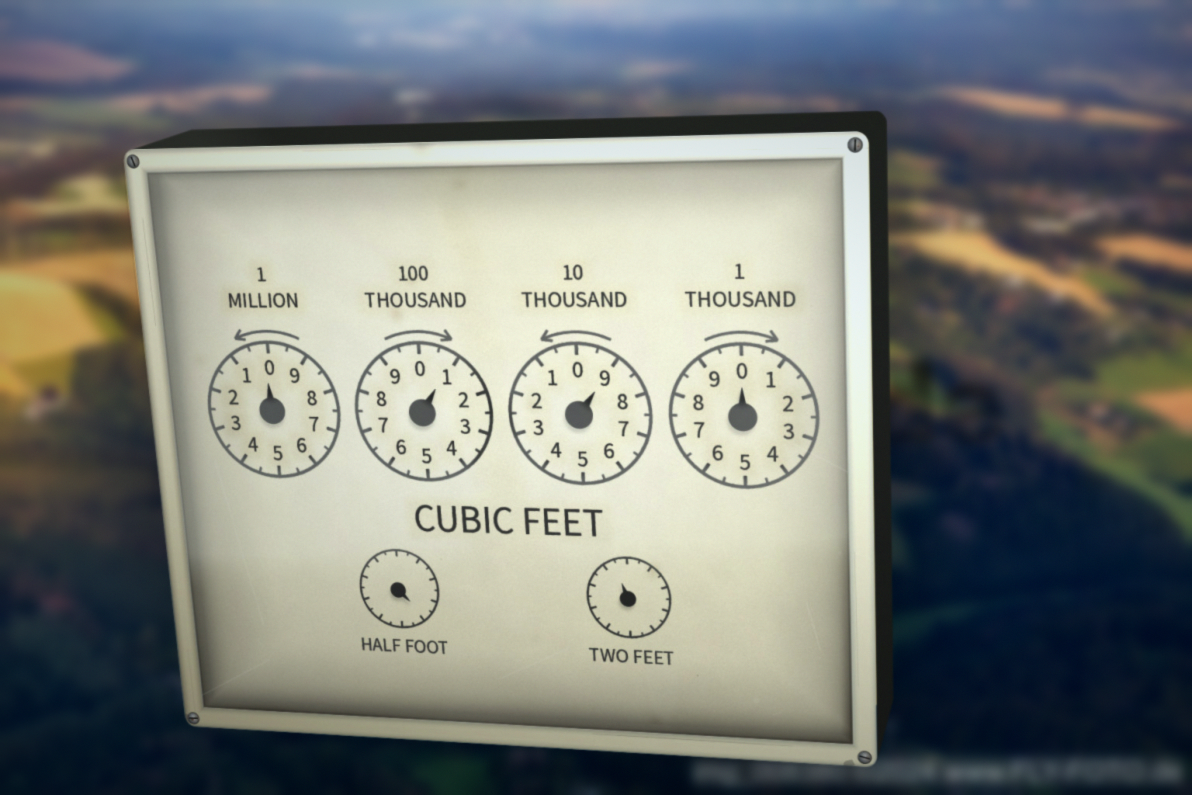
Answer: 9000ft³
